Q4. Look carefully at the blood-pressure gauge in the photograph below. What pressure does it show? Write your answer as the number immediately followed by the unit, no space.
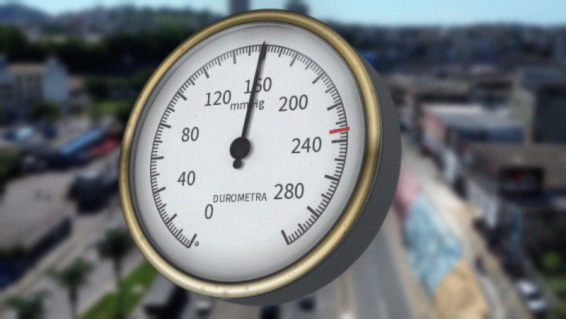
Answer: 160mmHg
